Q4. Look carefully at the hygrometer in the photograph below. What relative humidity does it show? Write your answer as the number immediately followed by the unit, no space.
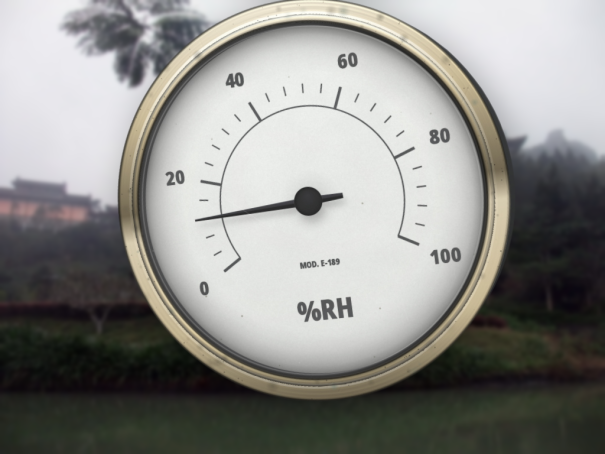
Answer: 12%
